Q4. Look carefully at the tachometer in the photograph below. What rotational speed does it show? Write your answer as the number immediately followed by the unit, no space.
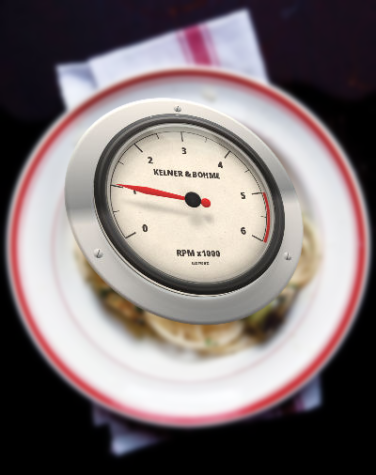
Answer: 1000rpm
